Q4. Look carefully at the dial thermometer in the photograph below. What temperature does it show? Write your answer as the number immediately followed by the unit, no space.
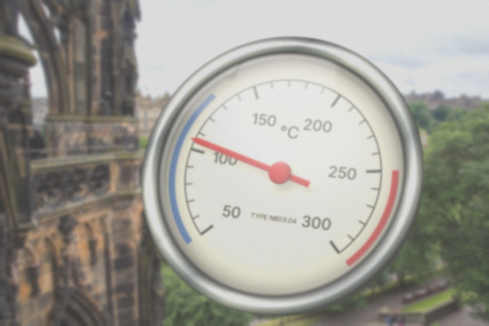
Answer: 105°C
